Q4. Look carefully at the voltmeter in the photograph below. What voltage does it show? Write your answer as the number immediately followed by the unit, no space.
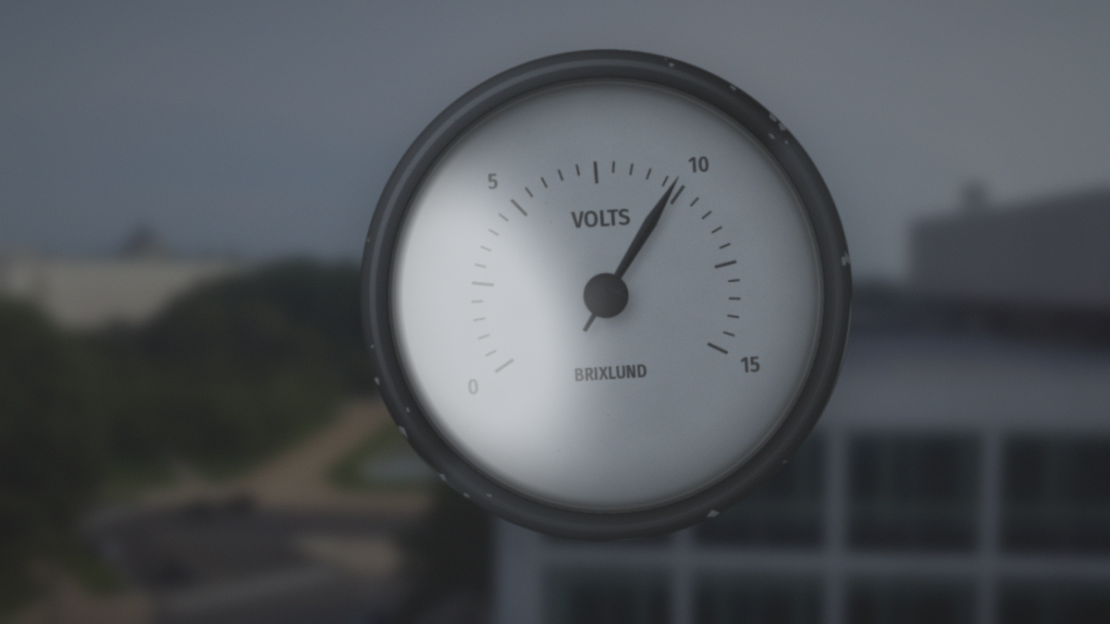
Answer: 9.75V
